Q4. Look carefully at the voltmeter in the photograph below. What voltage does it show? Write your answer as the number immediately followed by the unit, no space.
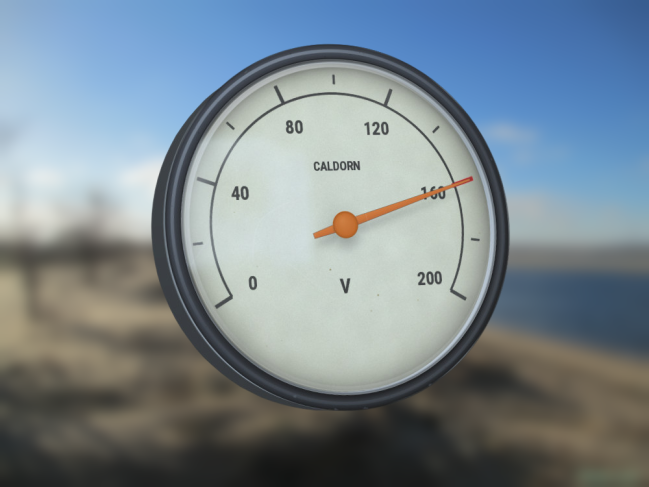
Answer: 160V
